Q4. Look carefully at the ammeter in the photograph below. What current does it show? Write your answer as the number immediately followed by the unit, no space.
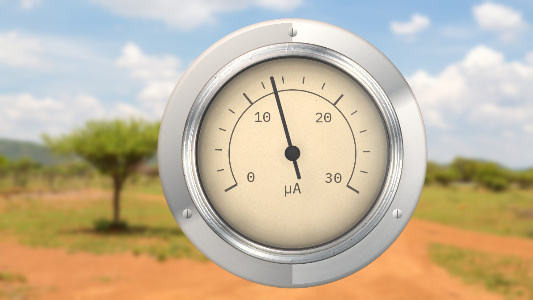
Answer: 13µA
